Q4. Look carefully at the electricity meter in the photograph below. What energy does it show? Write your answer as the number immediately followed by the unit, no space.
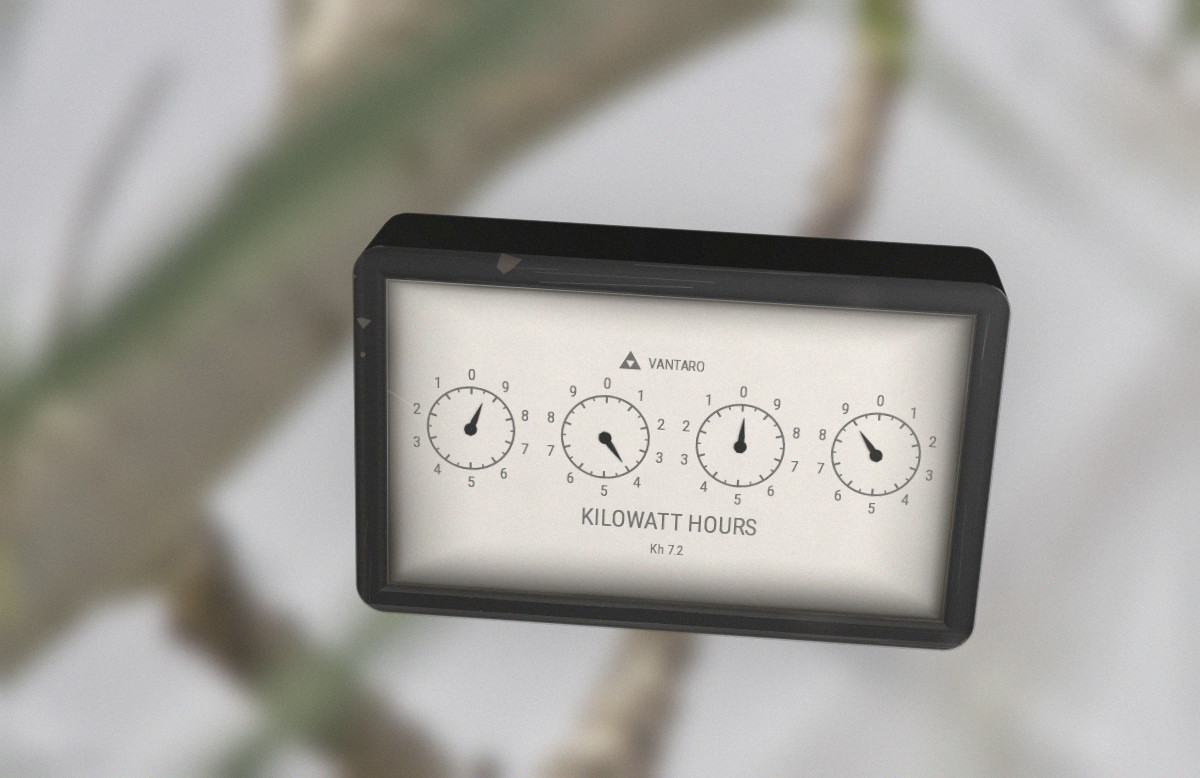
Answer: 9399kWh
